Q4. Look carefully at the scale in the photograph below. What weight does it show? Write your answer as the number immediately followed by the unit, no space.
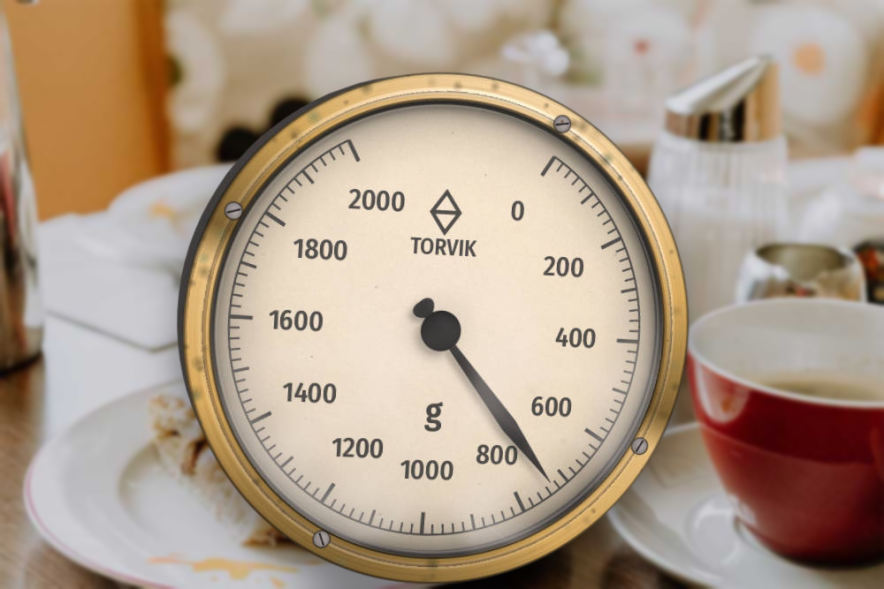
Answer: 730g
